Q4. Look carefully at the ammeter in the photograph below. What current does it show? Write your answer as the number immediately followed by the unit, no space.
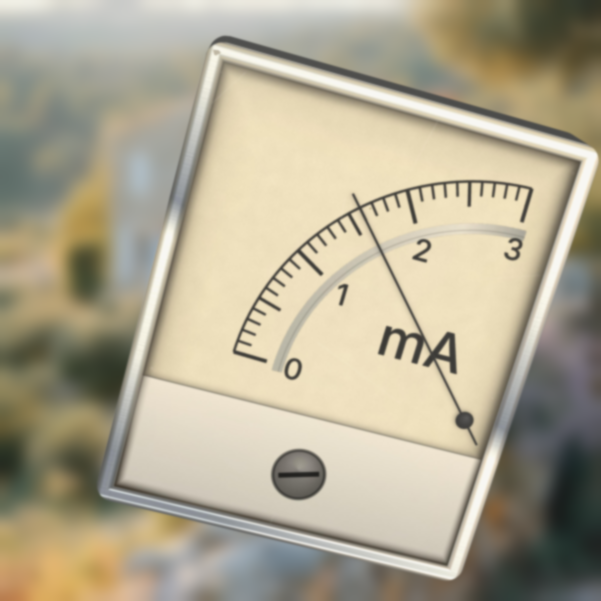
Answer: 1.6mA
